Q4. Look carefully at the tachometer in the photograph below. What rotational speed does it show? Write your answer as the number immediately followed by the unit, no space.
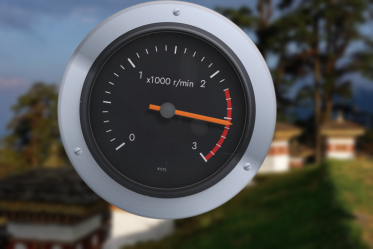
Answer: 2550rpm
